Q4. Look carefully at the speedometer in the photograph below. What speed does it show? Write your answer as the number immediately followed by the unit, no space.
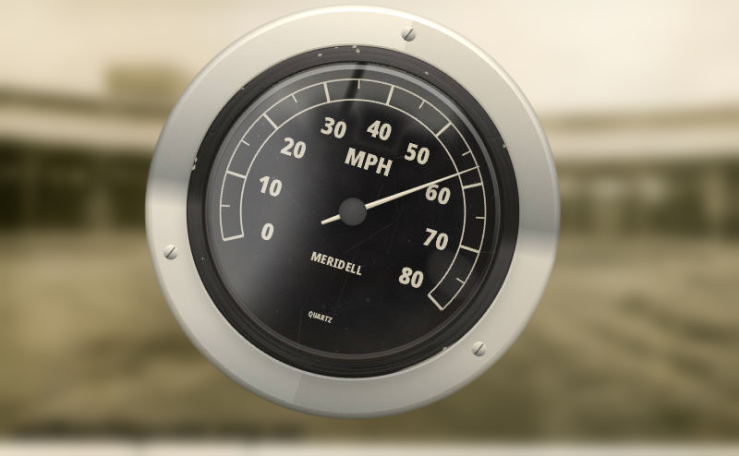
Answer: 57.5mph
